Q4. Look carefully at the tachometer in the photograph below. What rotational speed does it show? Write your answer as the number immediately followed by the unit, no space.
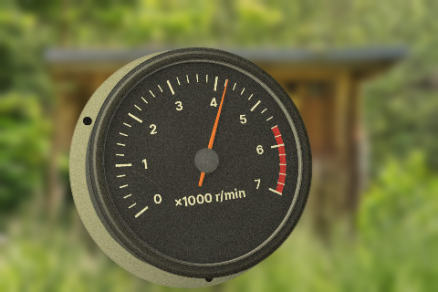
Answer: 4200rpm
